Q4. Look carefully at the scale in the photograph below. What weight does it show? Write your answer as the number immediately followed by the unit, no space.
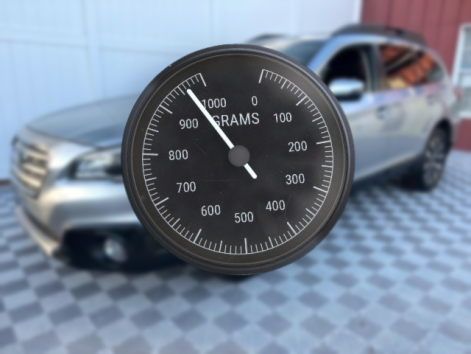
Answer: 960g
